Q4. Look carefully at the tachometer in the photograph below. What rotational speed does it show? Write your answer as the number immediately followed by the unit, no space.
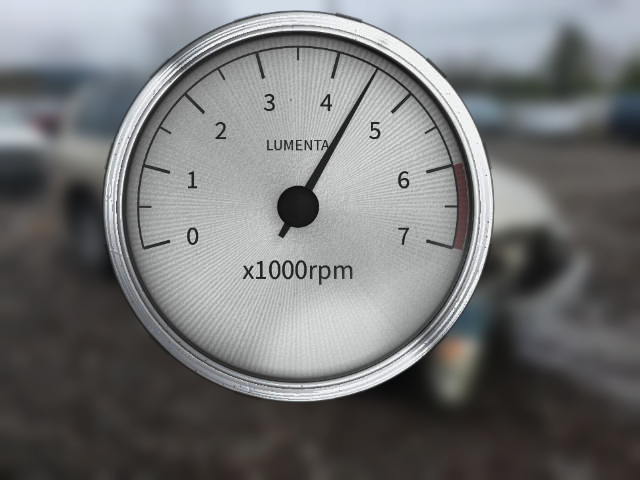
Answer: 4500rpm
